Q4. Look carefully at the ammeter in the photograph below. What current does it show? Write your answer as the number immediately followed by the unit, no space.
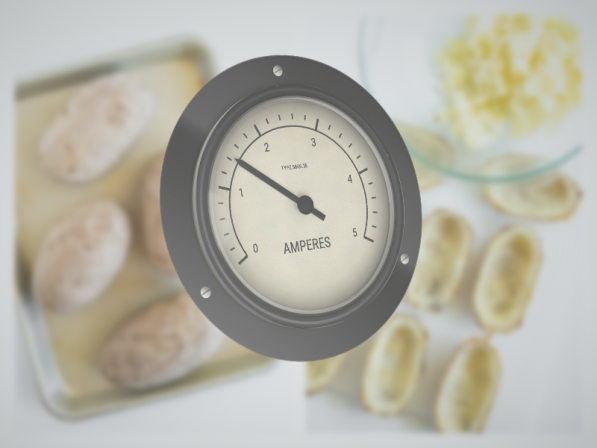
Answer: 1.4A
